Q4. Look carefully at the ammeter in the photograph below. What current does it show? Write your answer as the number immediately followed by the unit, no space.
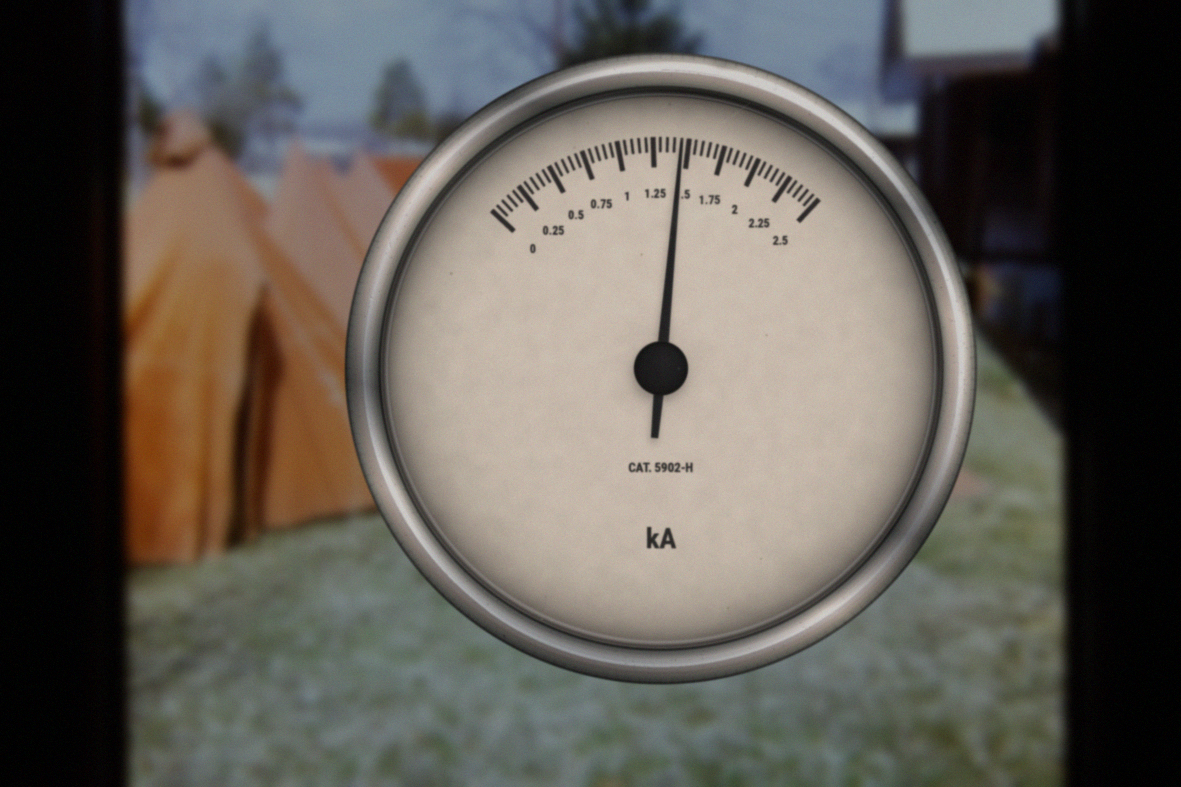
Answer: 1.45kA
